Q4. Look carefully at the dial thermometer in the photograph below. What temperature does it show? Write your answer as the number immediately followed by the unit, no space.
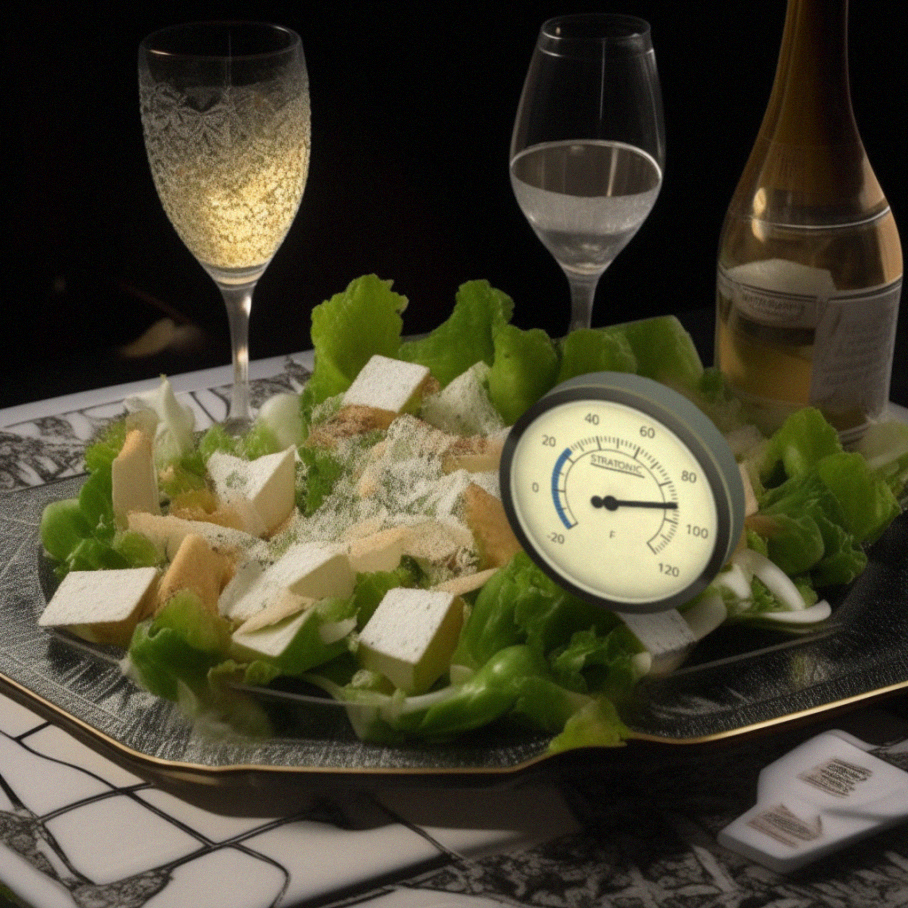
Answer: 90°F
